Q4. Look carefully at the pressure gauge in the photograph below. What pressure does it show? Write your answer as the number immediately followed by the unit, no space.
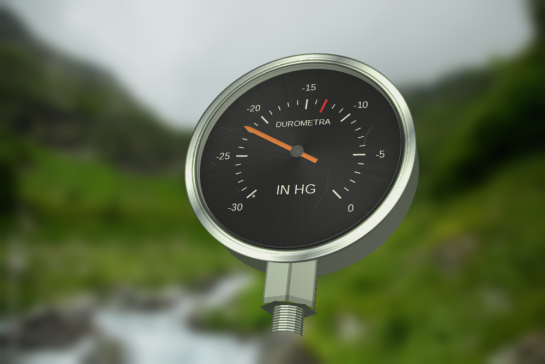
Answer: -22inHg
